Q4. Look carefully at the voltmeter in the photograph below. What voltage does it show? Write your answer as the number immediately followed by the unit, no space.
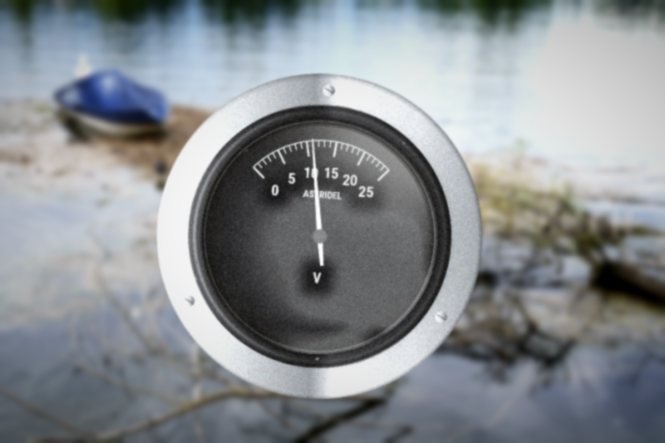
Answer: 11V
